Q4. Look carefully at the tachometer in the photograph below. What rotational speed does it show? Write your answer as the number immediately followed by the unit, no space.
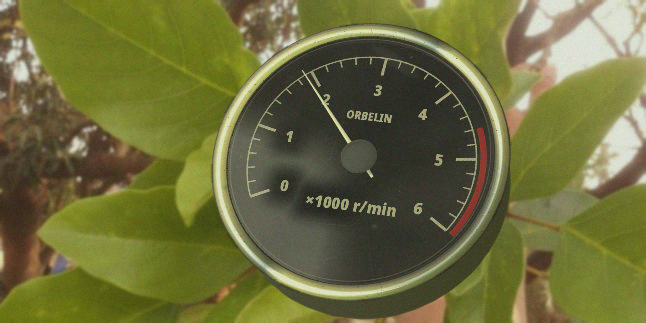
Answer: 1900rpm
